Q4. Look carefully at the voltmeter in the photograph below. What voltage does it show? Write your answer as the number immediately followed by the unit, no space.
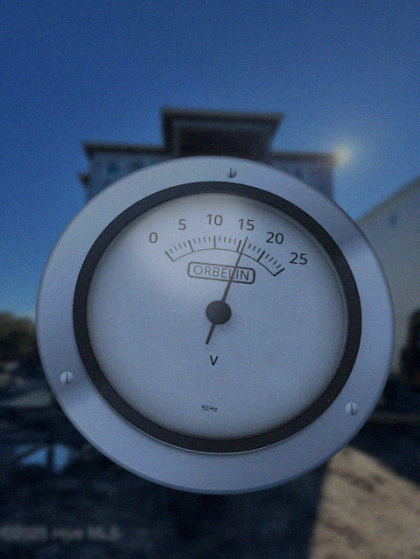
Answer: 16V
